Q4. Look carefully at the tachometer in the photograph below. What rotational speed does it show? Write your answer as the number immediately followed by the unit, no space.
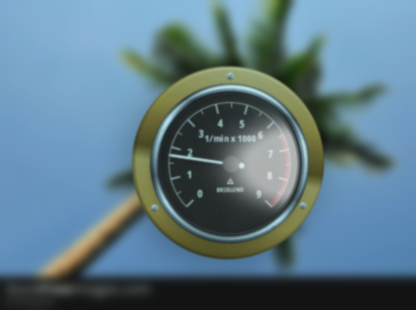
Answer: 1750rpm
